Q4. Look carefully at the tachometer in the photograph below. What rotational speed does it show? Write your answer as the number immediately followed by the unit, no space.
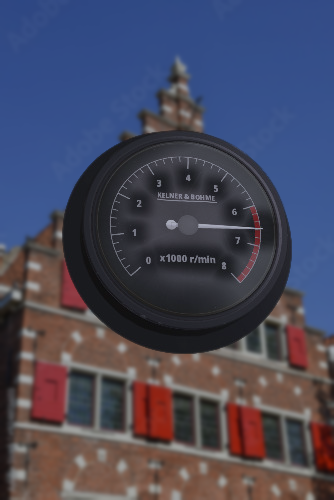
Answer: 6600rpm
